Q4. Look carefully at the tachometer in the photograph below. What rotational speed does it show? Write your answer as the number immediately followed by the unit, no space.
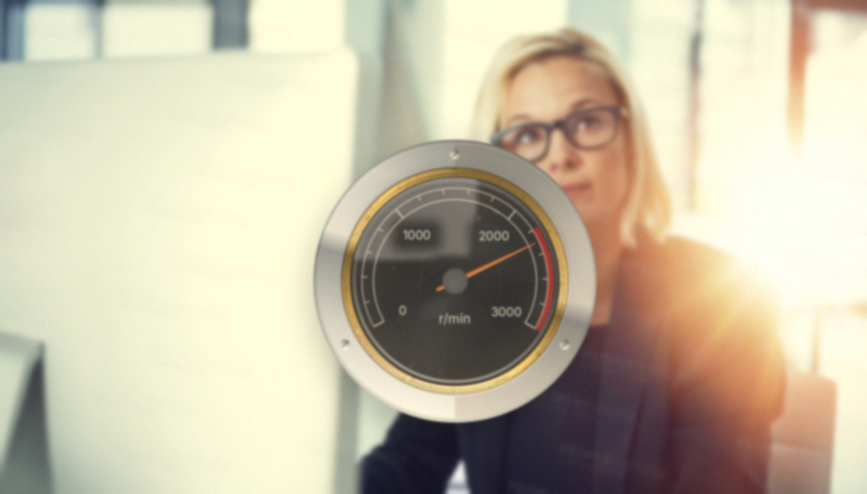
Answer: 2300rpm
